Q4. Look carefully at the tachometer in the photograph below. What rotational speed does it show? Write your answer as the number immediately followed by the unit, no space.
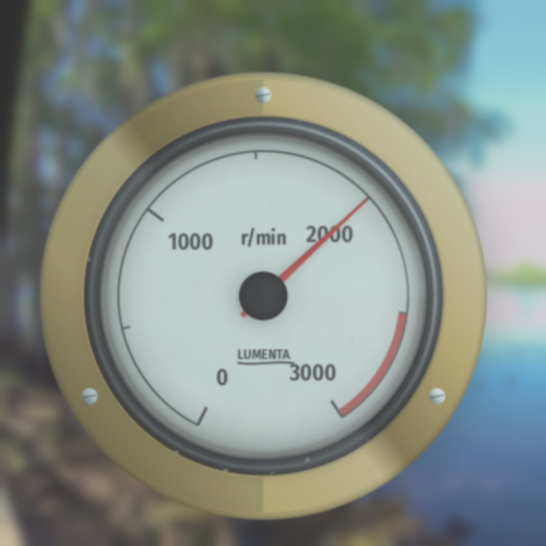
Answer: 2000rpm
